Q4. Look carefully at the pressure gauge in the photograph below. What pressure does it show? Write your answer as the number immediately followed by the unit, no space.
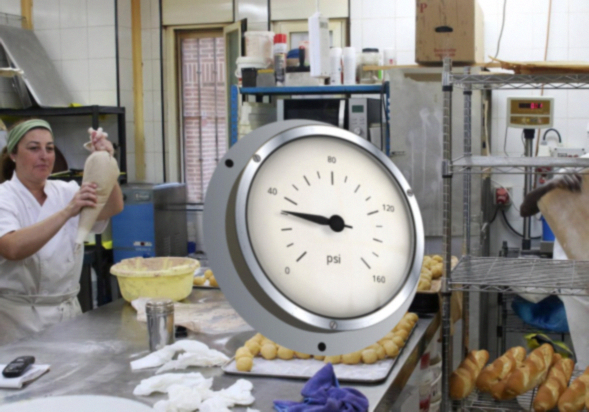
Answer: 30psi
